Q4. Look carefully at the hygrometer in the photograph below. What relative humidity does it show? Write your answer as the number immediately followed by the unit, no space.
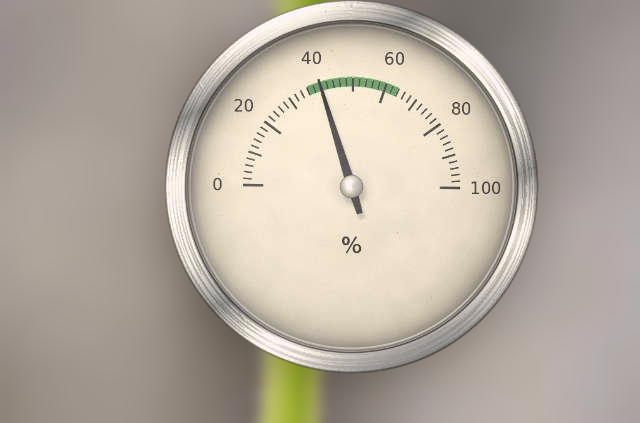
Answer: 40%
